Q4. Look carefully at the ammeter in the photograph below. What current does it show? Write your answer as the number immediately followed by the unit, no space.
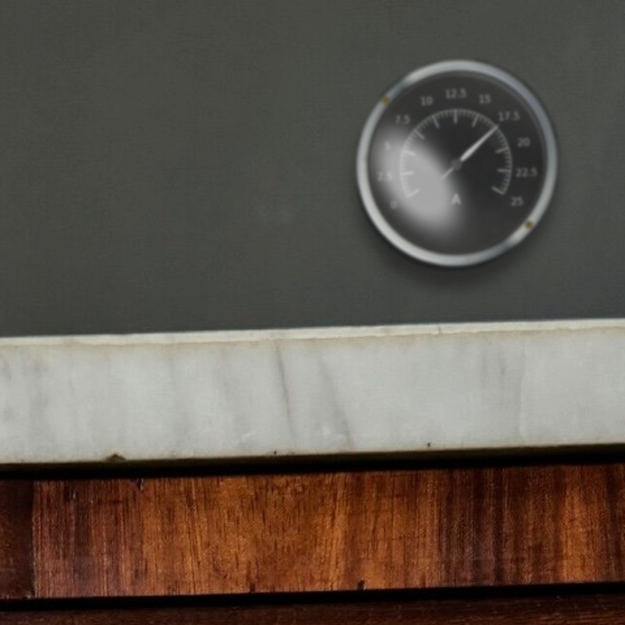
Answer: 17.5A
